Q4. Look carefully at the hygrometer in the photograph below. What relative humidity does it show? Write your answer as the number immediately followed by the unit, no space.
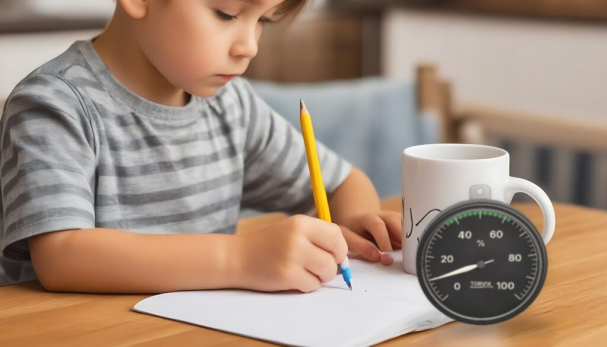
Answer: 10%
